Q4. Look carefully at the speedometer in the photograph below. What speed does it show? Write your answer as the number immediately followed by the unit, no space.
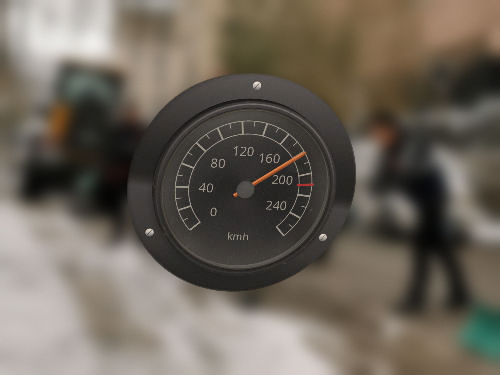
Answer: 180km/h
